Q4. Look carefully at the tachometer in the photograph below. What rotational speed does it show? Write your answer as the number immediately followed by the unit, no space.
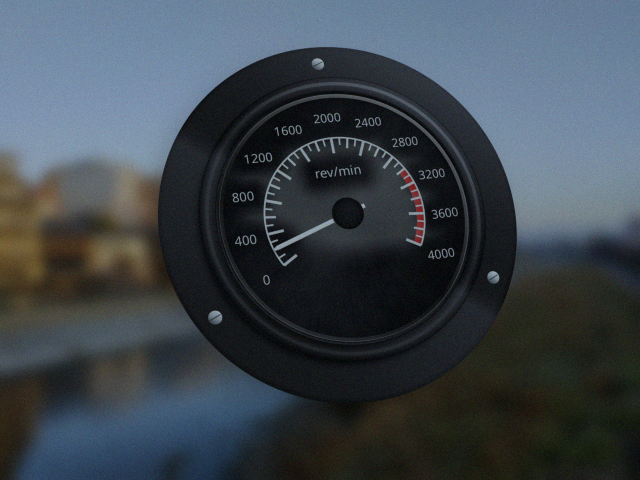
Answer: 200rpm
